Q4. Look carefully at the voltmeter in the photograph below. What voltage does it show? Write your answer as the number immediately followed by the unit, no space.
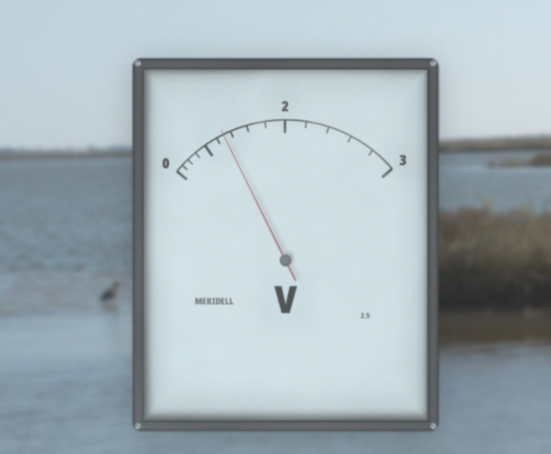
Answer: 1.3V
